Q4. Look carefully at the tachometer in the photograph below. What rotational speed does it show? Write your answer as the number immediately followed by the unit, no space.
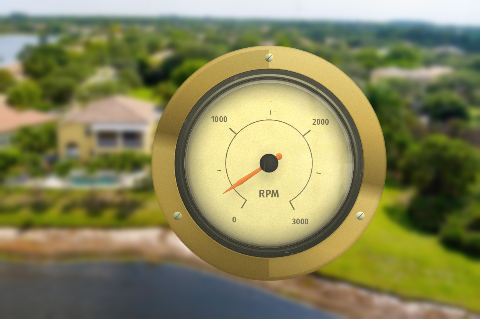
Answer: 250rpm
